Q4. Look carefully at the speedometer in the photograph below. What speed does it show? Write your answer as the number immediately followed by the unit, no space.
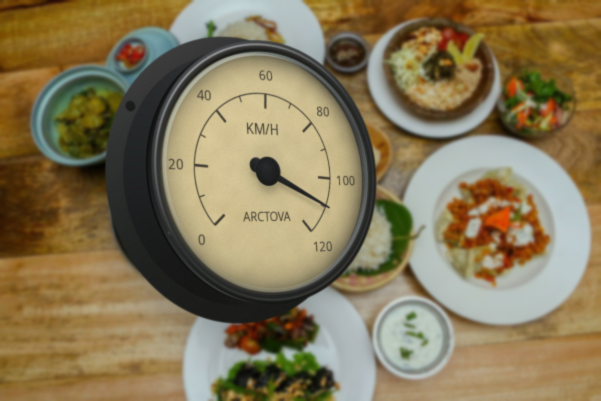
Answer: 110km/h
